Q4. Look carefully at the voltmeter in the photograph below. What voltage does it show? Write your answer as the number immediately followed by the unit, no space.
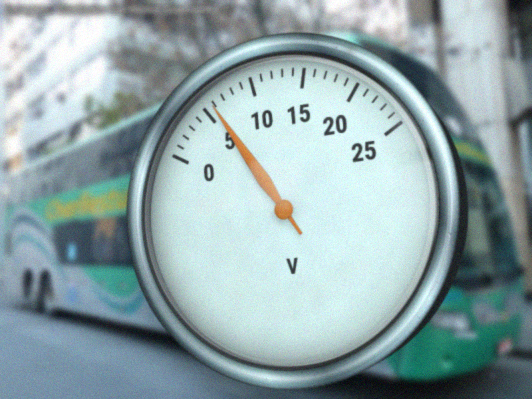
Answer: 6V
